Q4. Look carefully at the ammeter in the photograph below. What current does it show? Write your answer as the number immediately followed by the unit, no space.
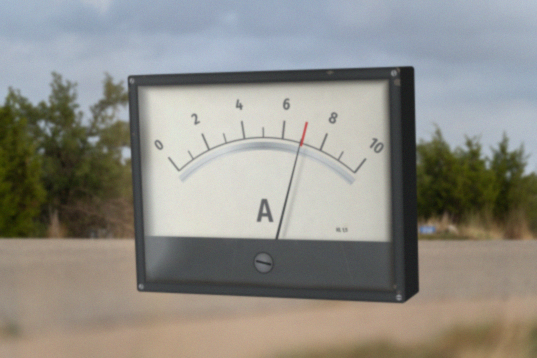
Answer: 7A
